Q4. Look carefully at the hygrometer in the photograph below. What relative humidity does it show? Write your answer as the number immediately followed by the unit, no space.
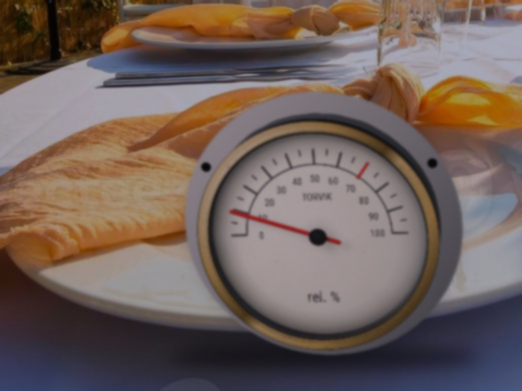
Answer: 10%
